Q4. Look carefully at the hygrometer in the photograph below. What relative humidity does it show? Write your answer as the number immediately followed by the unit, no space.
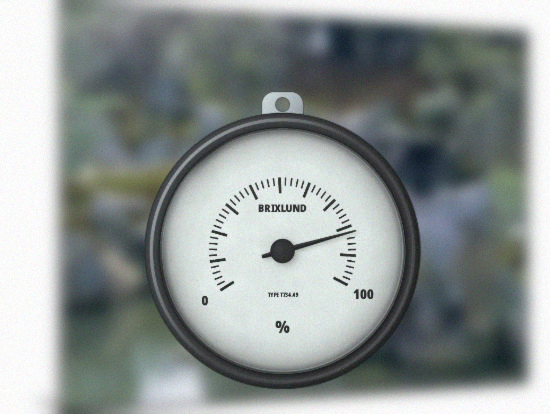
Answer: 82%
